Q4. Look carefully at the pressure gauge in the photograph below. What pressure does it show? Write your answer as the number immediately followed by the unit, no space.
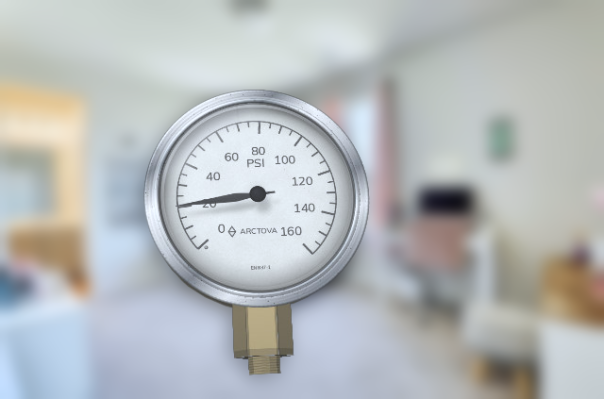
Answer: 20psi
